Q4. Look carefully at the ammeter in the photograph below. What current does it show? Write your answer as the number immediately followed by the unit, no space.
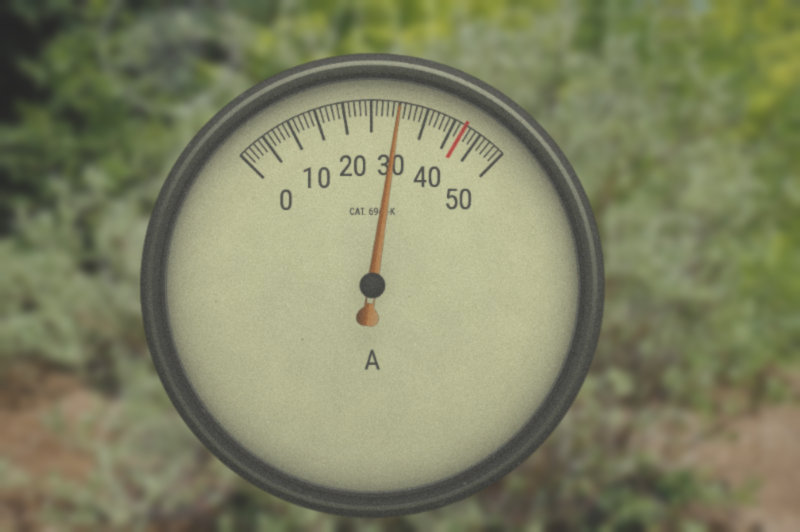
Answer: 30A
